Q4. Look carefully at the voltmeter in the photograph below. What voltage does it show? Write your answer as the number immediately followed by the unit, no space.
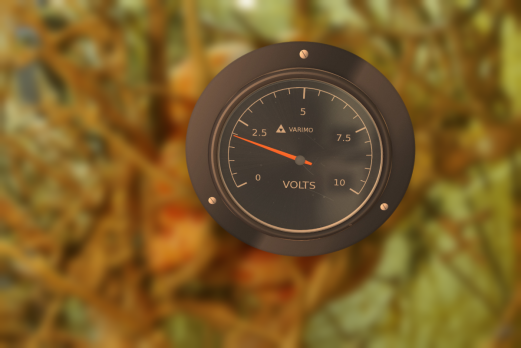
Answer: 2V
